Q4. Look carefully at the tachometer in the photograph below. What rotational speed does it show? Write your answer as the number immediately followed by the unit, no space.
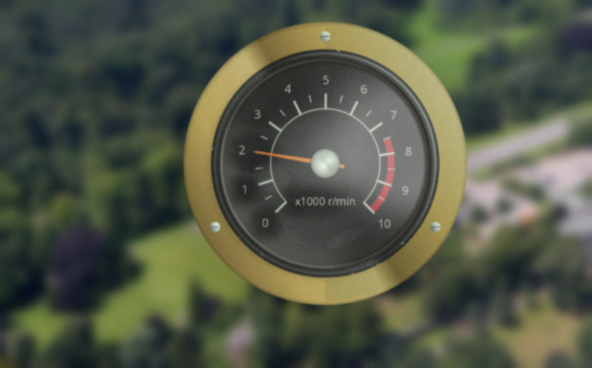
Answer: 2000rpm
